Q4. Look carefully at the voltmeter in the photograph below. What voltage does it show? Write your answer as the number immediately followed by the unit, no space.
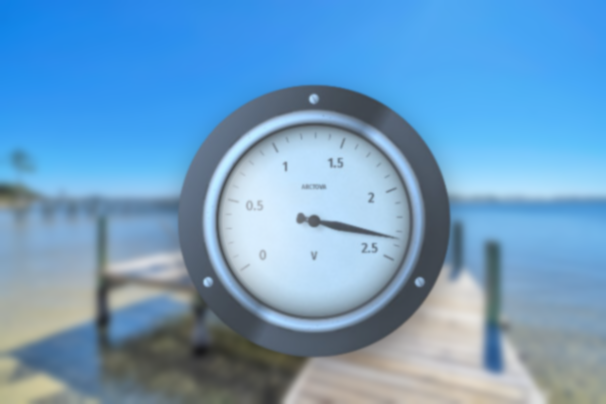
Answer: 2.35V
